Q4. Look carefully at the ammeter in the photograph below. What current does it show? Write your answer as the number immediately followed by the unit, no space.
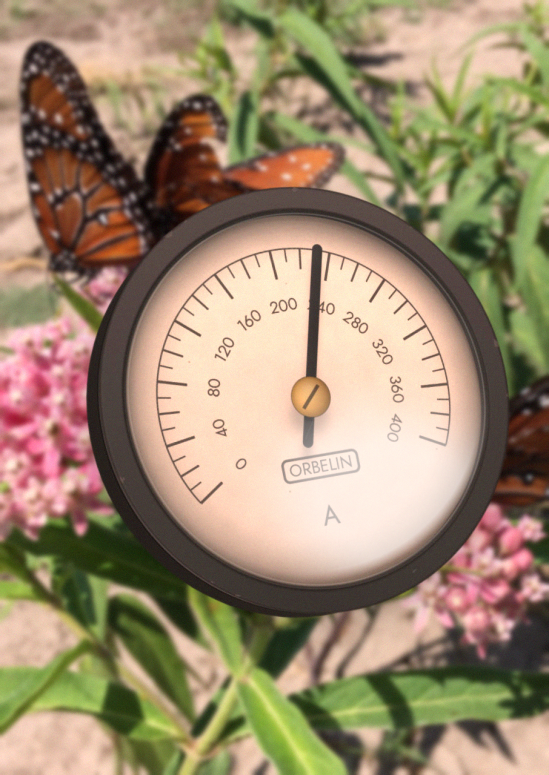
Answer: 230A
